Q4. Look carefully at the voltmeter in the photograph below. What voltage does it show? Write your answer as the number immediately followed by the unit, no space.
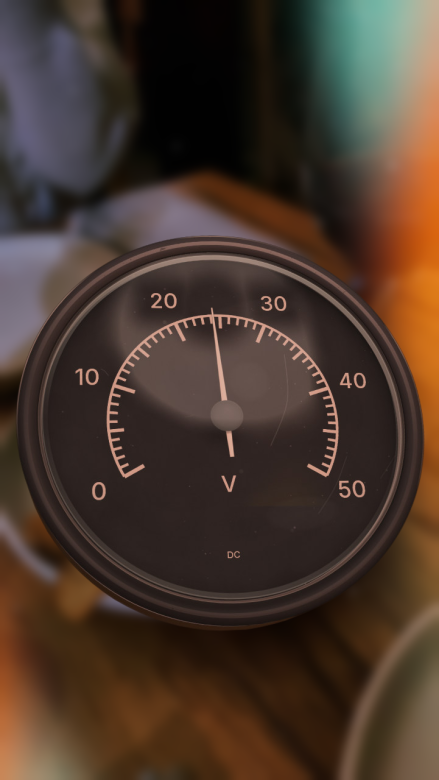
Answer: 24V
